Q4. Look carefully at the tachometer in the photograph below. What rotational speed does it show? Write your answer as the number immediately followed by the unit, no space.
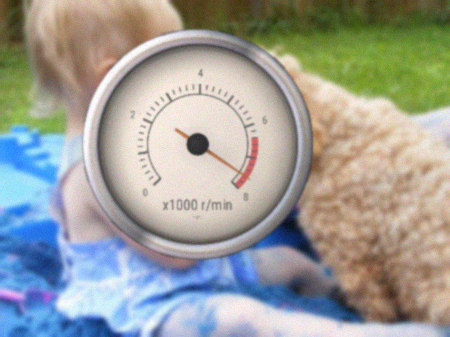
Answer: 7600rpm
